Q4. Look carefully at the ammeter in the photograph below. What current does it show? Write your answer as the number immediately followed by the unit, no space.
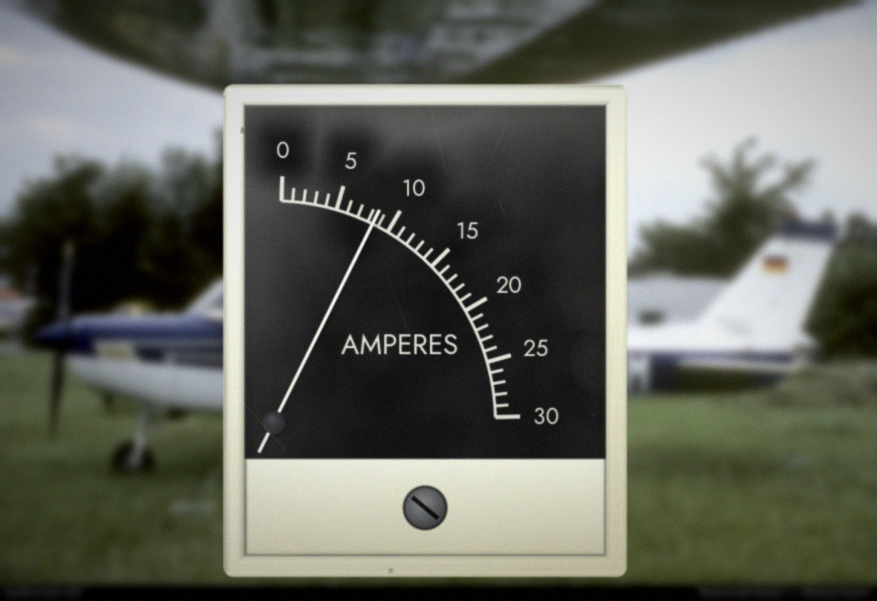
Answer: 8.5A
